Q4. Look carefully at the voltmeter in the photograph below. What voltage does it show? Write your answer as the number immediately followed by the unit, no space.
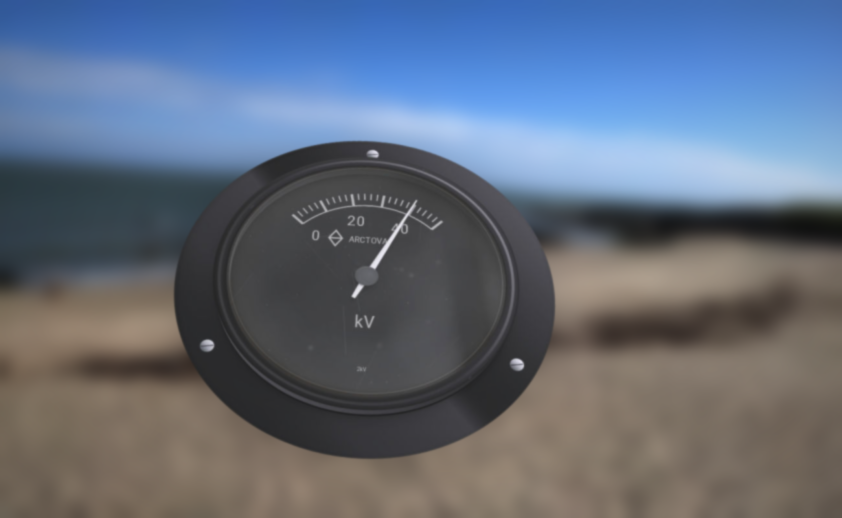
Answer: 40kV
